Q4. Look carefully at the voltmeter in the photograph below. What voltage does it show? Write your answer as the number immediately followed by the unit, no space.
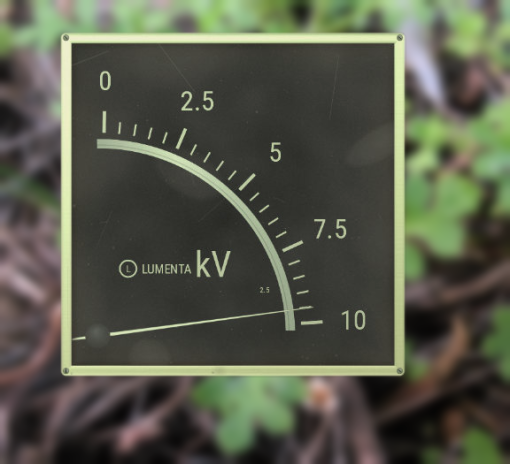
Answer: 9.5kV
